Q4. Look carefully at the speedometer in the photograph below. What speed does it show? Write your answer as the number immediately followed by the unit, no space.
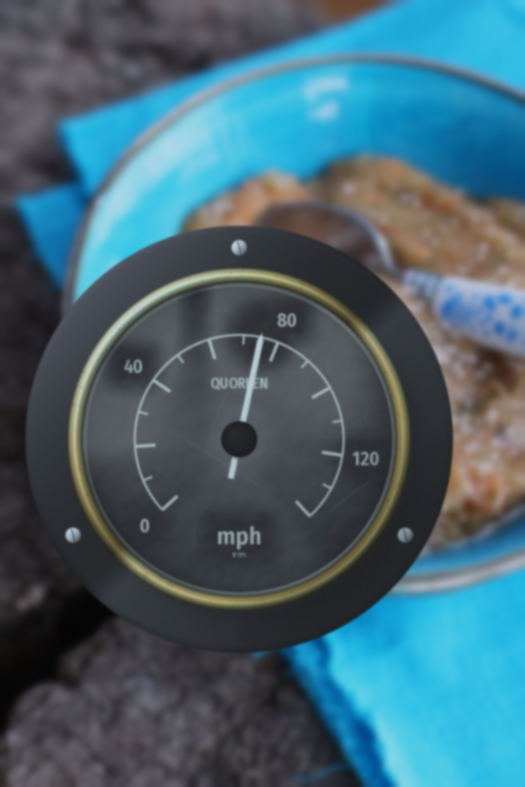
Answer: 75mph
